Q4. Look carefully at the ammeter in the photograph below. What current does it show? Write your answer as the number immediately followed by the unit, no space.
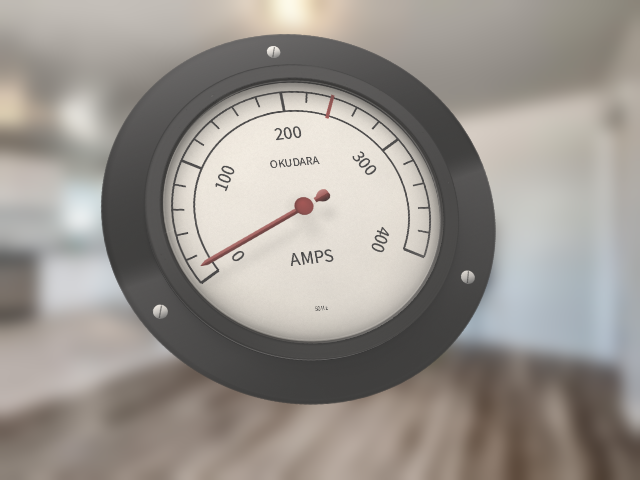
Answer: 10A
